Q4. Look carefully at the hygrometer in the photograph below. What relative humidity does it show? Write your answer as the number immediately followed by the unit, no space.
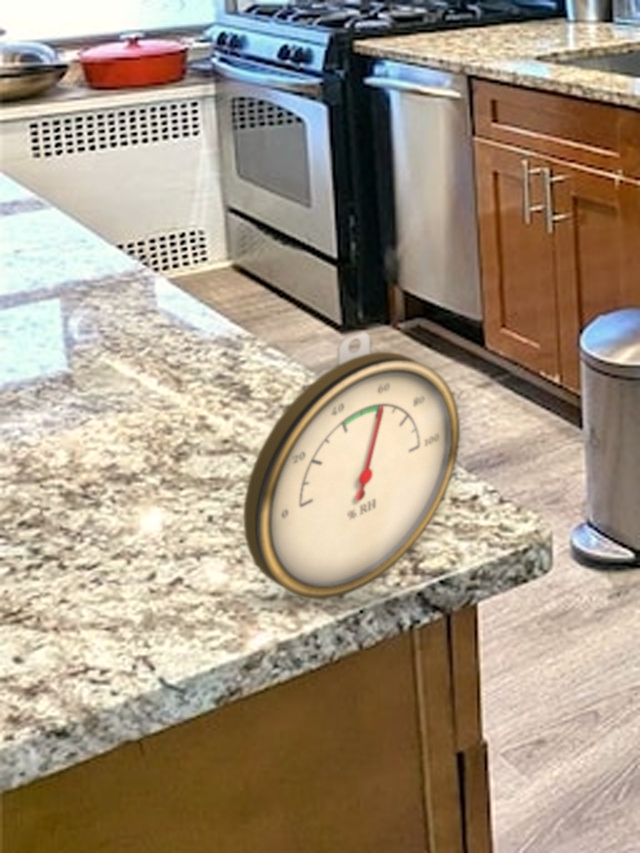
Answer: 60%
